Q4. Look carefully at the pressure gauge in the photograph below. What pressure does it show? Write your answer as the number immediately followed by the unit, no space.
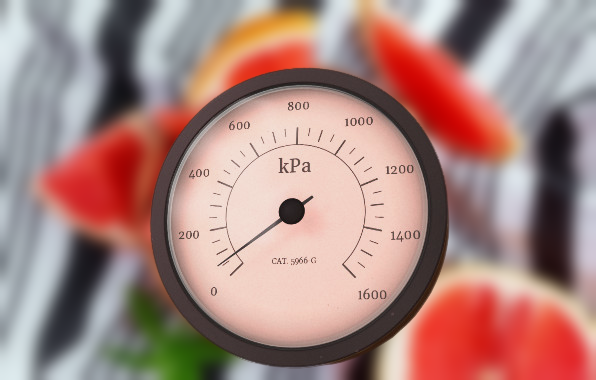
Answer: 50kPa
